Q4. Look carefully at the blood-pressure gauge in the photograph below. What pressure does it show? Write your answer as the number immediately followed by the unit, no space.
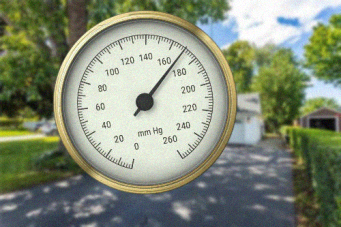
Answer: 170mmHg
